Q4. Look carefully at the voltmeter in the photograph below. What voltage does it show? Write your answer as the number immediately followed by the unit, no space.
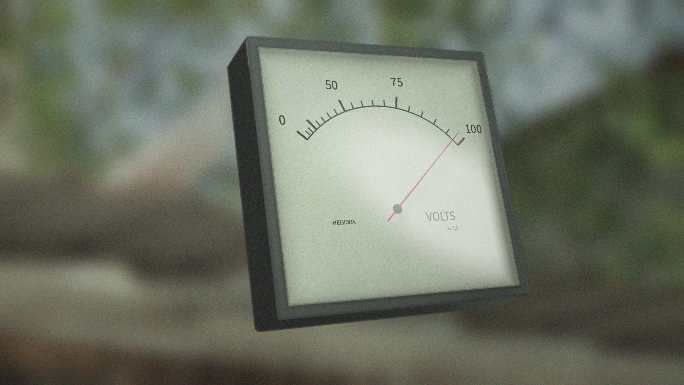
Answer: 97.5V
